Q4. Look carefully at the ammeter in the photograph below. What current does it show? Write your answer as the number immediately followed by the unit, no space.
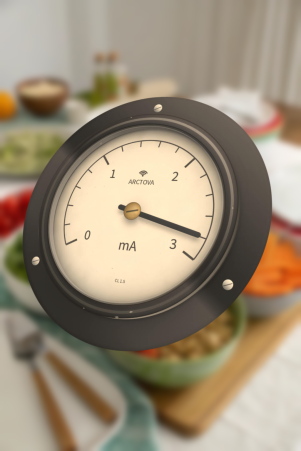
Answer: 2.8mA
